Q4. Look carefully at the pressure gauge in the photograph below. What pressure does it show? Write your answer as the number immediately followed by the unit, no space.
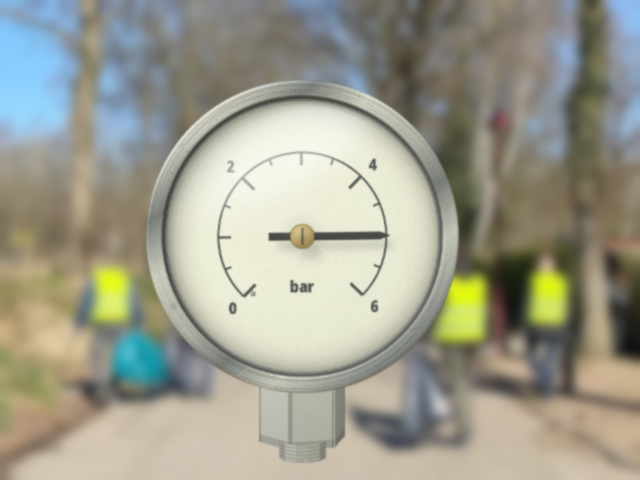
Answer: 5bar
